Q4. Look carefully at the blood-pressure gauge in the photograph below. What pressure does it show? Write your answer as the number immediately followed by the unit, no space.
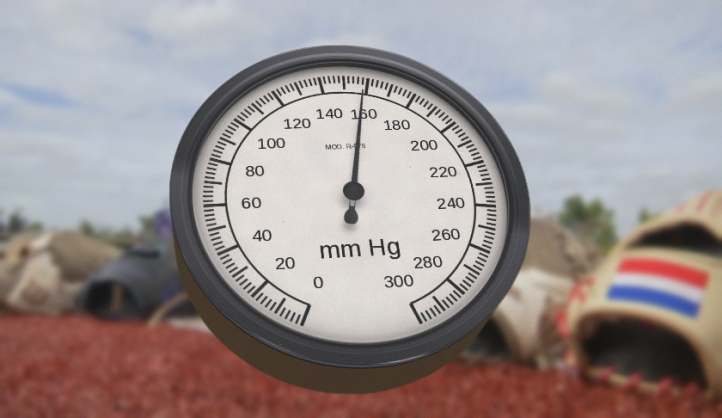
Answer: 158mmHg
